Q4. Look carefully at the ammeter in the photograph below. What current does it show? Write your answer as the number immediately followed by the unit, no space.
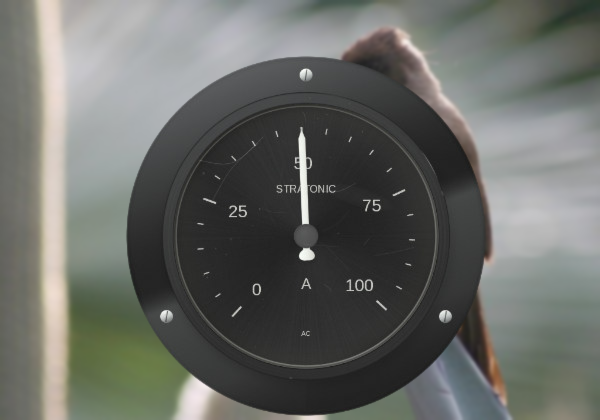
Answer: 50A
